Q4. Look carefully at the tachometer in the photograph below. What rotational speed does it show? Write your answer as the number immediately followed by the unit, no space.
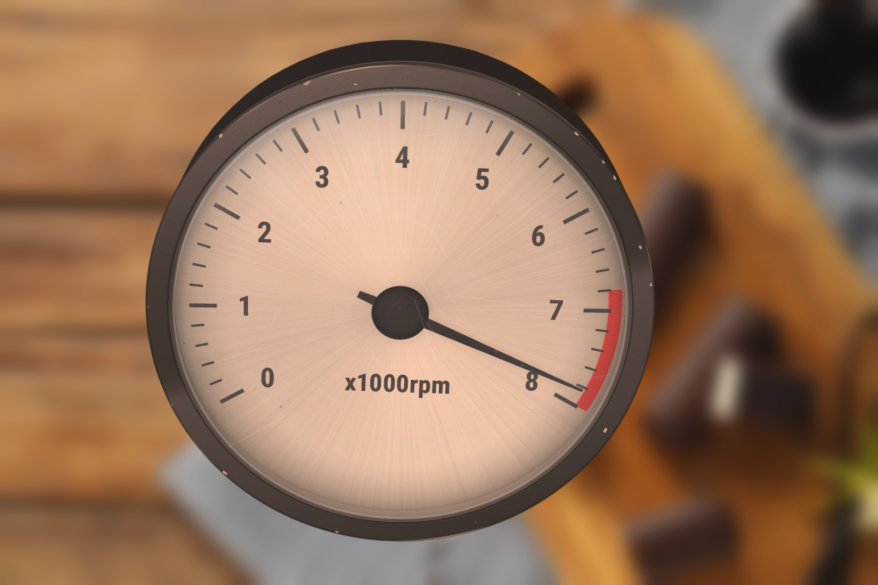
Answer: 7800rpm
